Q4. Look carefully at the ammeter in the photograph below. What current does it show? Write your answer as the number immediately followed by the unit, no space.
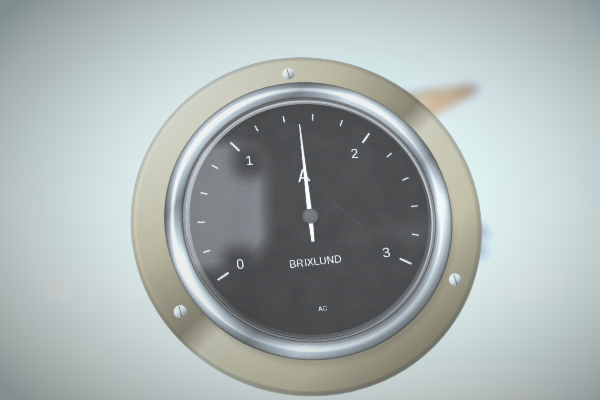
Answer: 1.5A
